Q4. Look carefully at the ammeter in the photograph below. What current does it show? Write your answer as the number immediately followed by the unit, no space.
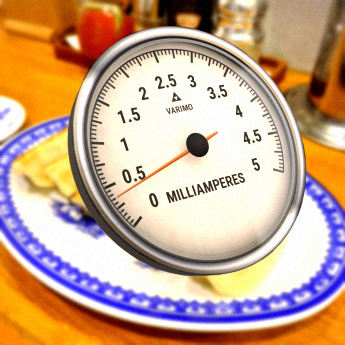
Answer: 0.35mA
